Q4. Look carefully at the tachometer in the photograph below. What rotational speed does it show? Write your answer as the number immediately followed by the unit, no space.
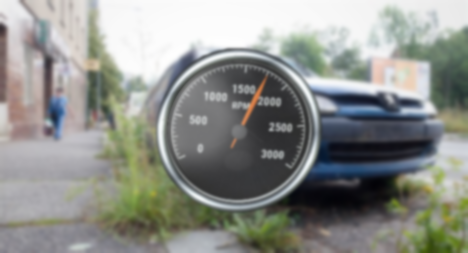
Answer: 1750rpm
